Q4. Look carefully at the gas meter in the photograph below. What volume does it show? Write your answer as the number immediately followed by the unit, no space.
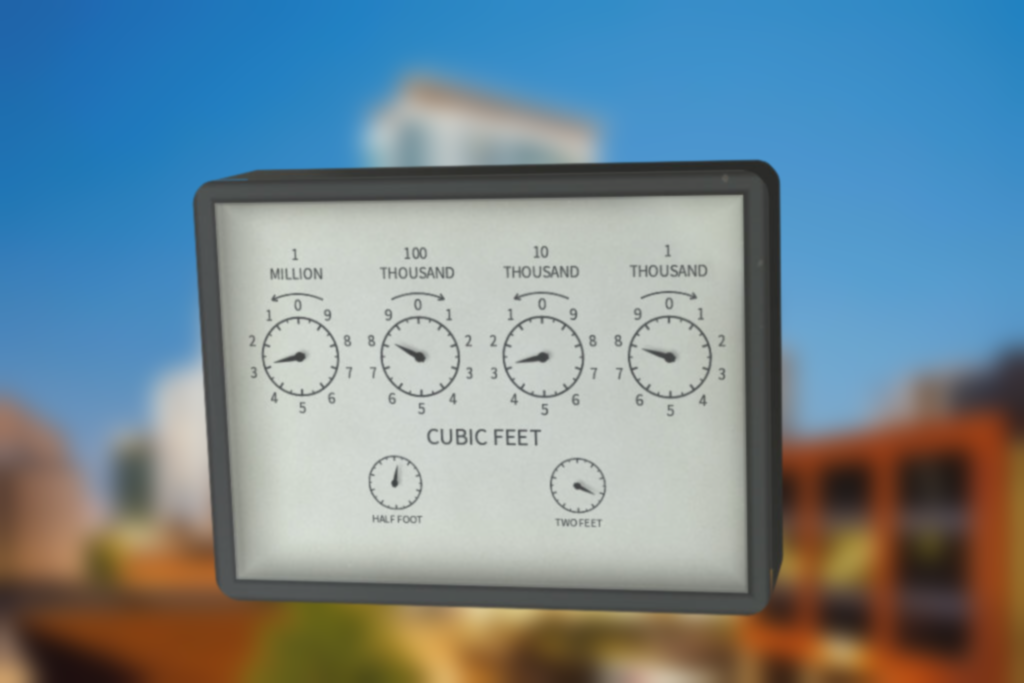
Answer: 282800ft³
